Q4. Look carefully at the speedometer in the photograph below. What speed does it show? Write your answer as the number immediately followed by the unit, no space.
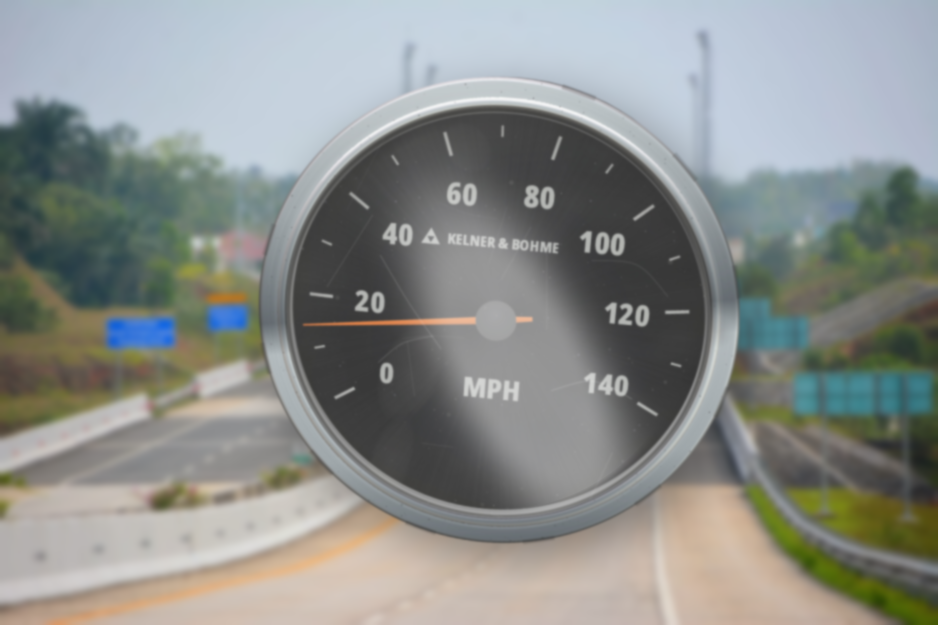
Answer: 15mph
